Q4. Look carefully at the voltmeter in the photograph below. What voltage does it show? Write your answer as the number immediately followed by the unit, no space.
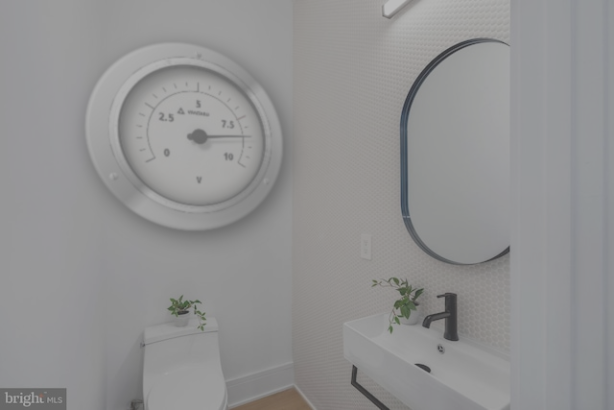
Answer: 8.5V
